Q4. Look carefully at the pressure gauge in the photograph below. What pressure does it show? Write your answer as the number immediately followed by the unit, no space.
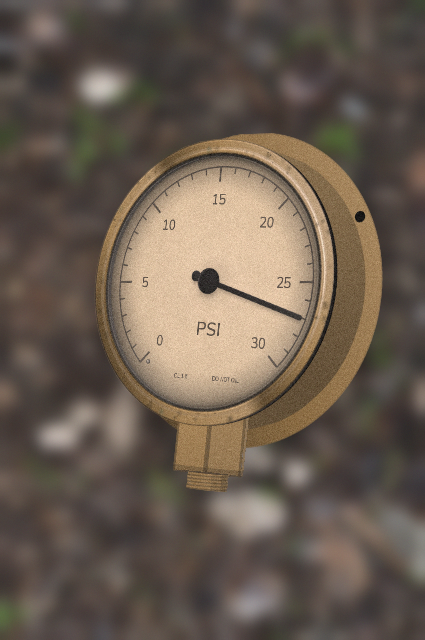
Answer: 27psi
